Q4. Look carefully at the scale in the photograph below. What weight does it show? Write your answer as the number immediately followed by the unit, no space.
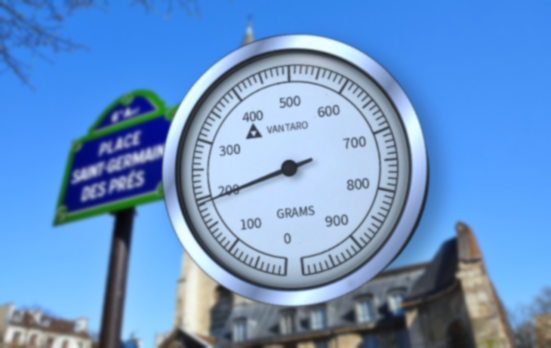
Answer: 190g
